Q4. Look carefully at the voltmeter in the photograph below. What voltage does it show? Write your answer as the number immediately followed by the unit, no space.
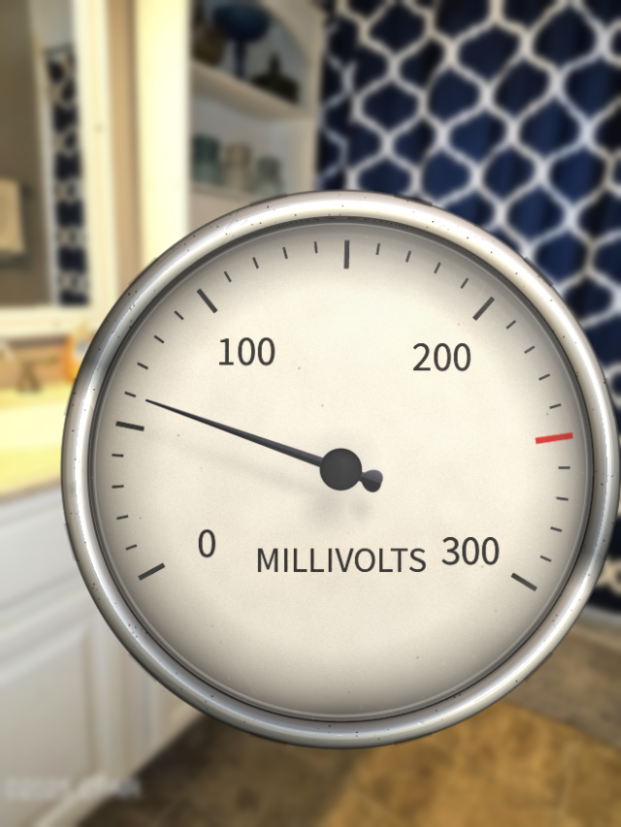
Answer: 60mV
